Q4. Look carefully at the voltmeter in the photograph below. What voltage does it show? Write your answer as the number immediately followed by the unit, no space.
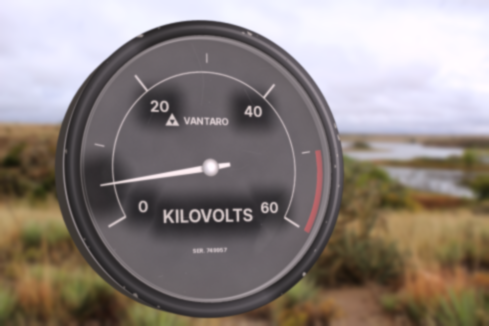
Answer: 5kV
